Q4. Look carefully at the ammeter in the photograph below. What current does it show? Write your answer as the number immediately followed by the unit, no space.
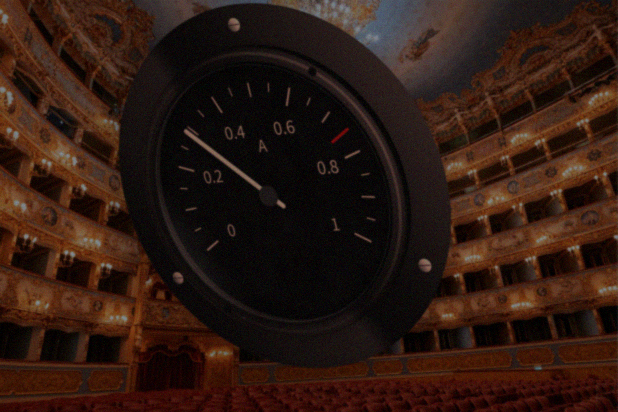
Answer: 0.3A
